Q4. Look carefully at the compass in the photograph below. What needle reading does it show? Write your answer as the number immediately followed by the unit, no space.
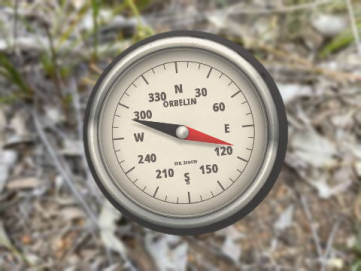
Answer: 110°
